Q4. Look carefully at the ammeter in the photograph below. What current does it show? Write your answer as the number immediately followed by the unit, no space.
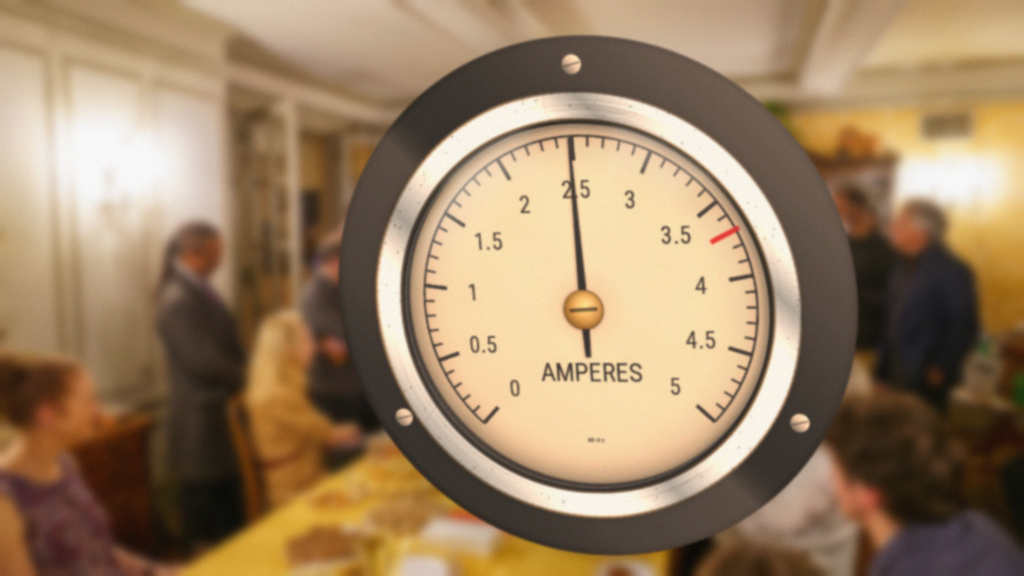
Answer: 2.5A
